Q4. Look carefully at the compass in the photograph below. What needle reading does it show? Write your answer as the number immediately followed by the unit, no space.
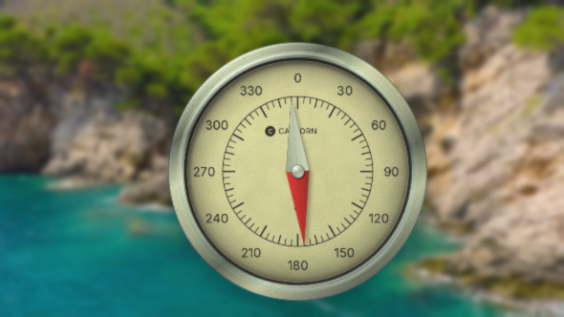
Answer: 175°
